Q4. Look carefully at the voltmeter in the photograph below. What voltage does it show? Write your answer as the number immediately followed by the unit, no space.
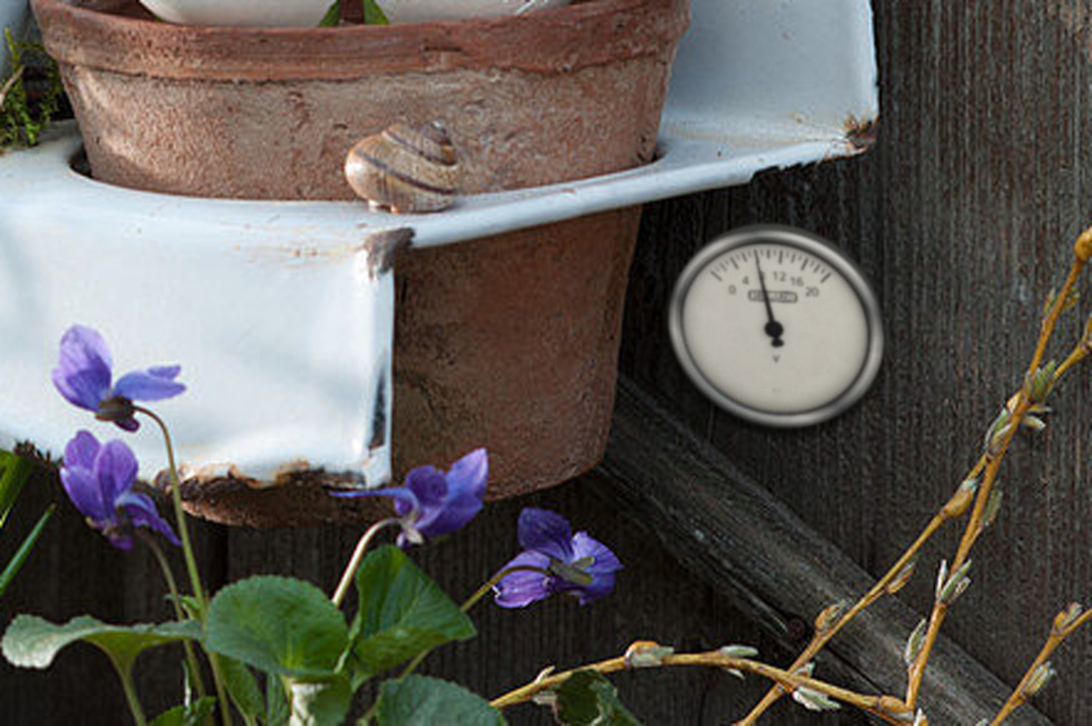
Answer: 8V
